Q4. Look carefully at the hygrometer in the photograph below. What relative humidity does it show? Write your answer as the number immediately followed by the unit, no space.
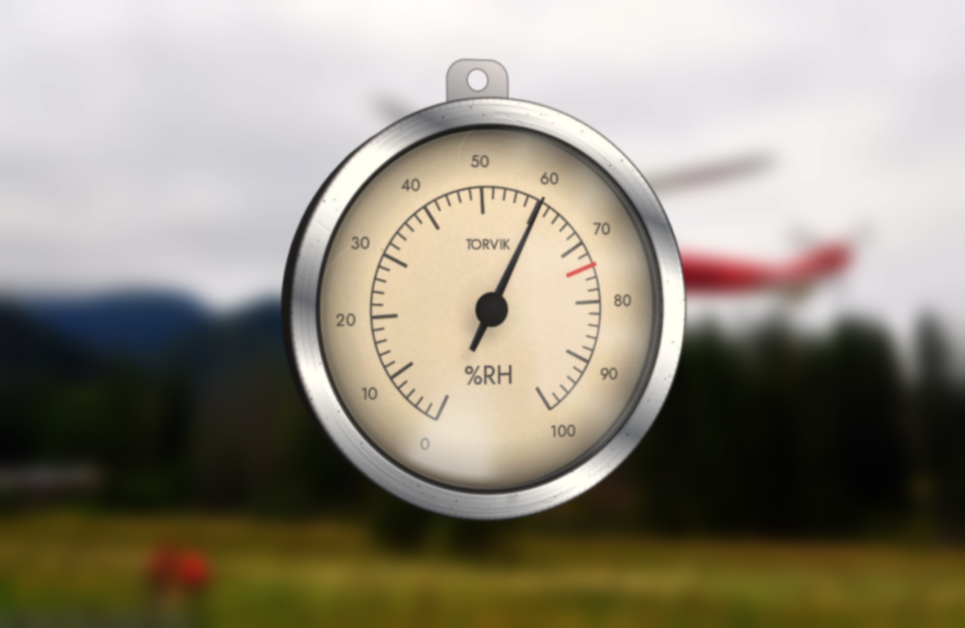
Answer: 60%
